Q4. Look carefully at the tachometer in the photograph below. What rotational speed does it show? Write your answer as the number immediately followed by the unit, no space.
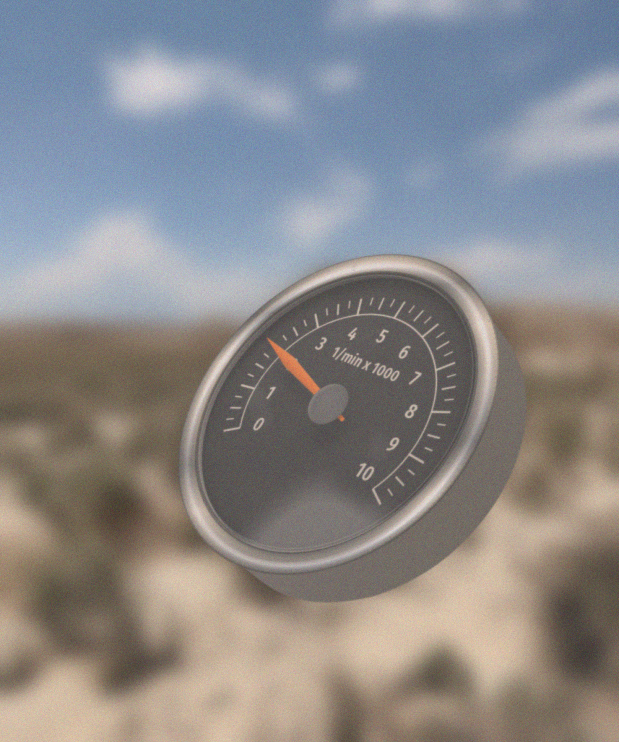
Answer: 2000rpm
